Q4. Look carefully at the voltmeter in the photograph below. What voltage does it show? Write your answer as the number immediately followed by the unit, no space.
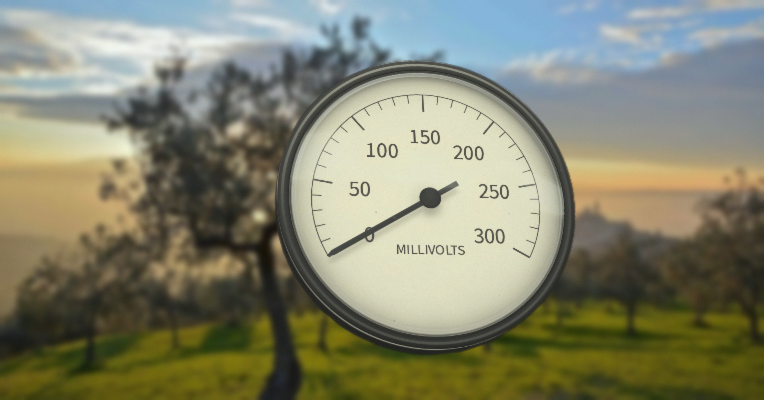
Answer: 0mV
